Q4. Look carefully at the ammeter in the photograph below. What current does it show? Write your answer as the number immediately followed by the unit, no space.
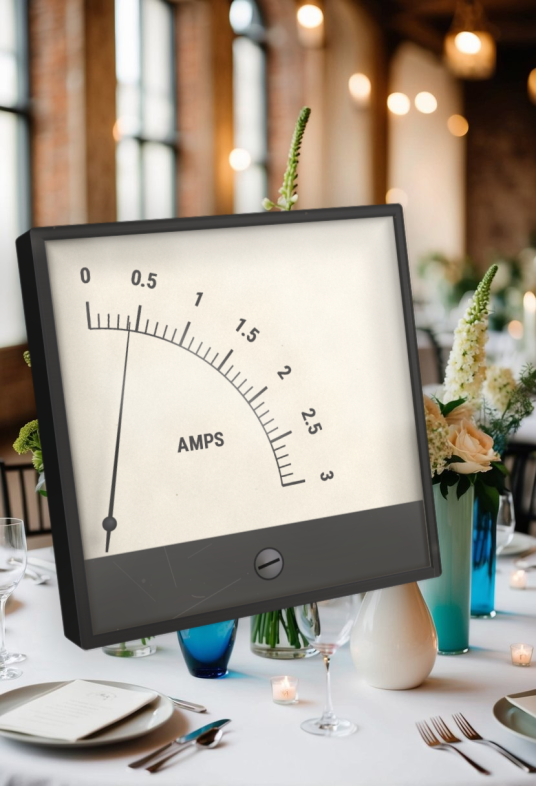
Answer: 0.4A
